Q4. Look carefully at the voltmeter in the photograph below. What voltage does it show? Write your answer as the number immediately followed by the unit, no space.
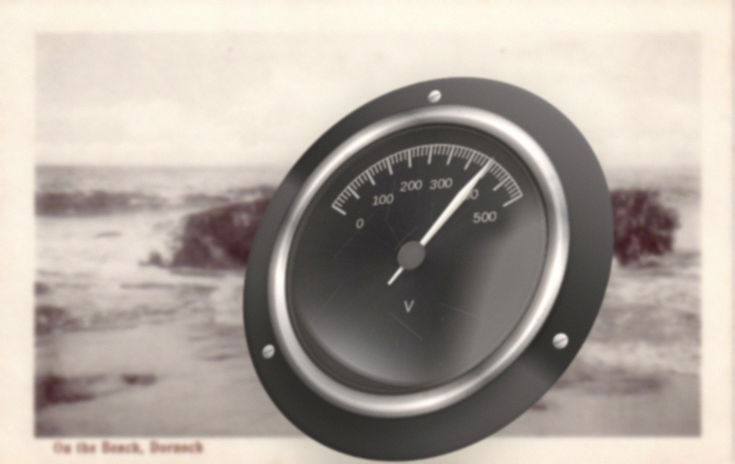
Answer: 400V
